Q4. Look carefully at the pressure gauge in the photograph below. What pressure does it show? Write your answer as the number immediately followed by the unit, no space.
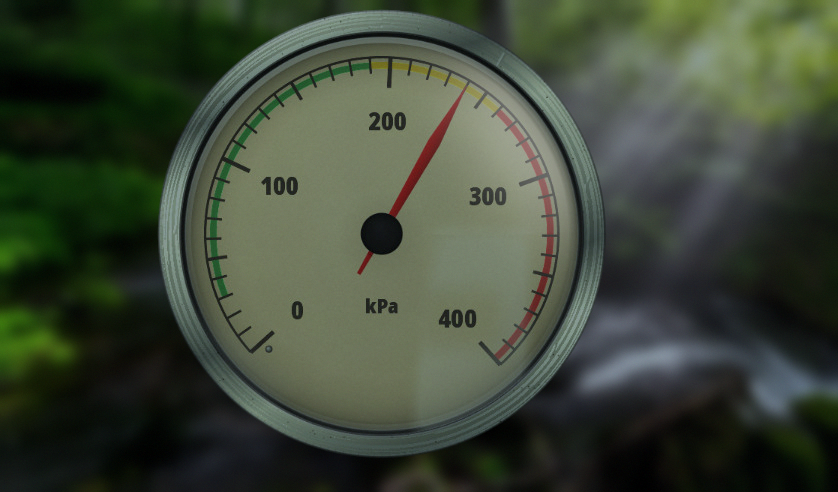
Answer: 240kPa
